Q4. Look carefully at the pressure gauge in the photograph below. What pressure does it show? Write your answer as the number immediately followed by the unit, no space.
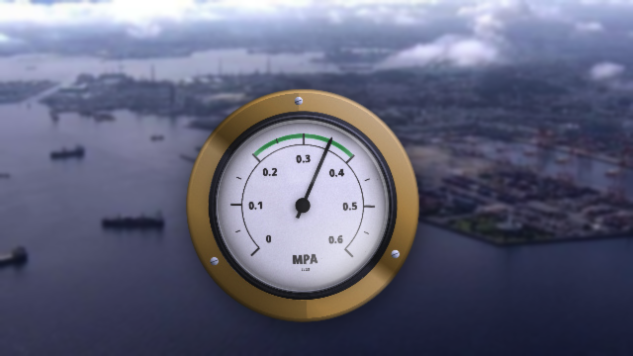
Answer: 0.35MPa
